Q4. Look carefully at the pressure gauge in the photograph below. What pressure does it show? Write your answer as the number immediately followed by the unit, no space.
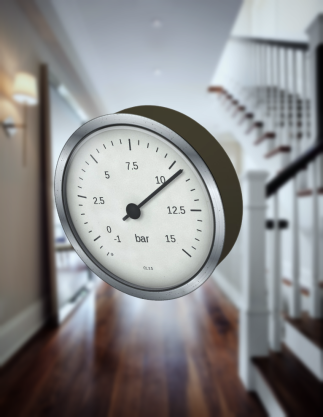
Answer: 10.5bar
